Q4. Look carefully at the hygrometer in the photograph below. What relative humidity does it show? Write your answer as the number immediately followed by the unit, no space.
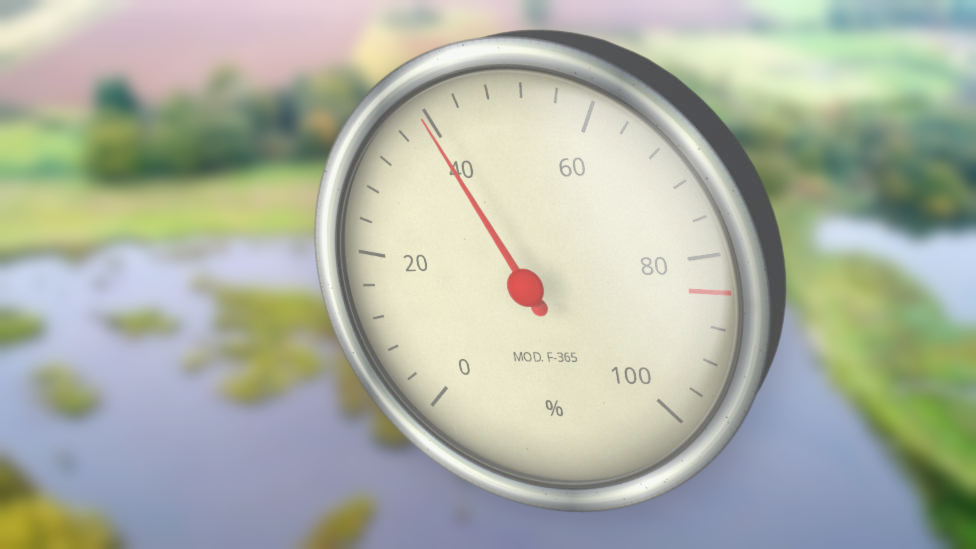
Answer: 40%
